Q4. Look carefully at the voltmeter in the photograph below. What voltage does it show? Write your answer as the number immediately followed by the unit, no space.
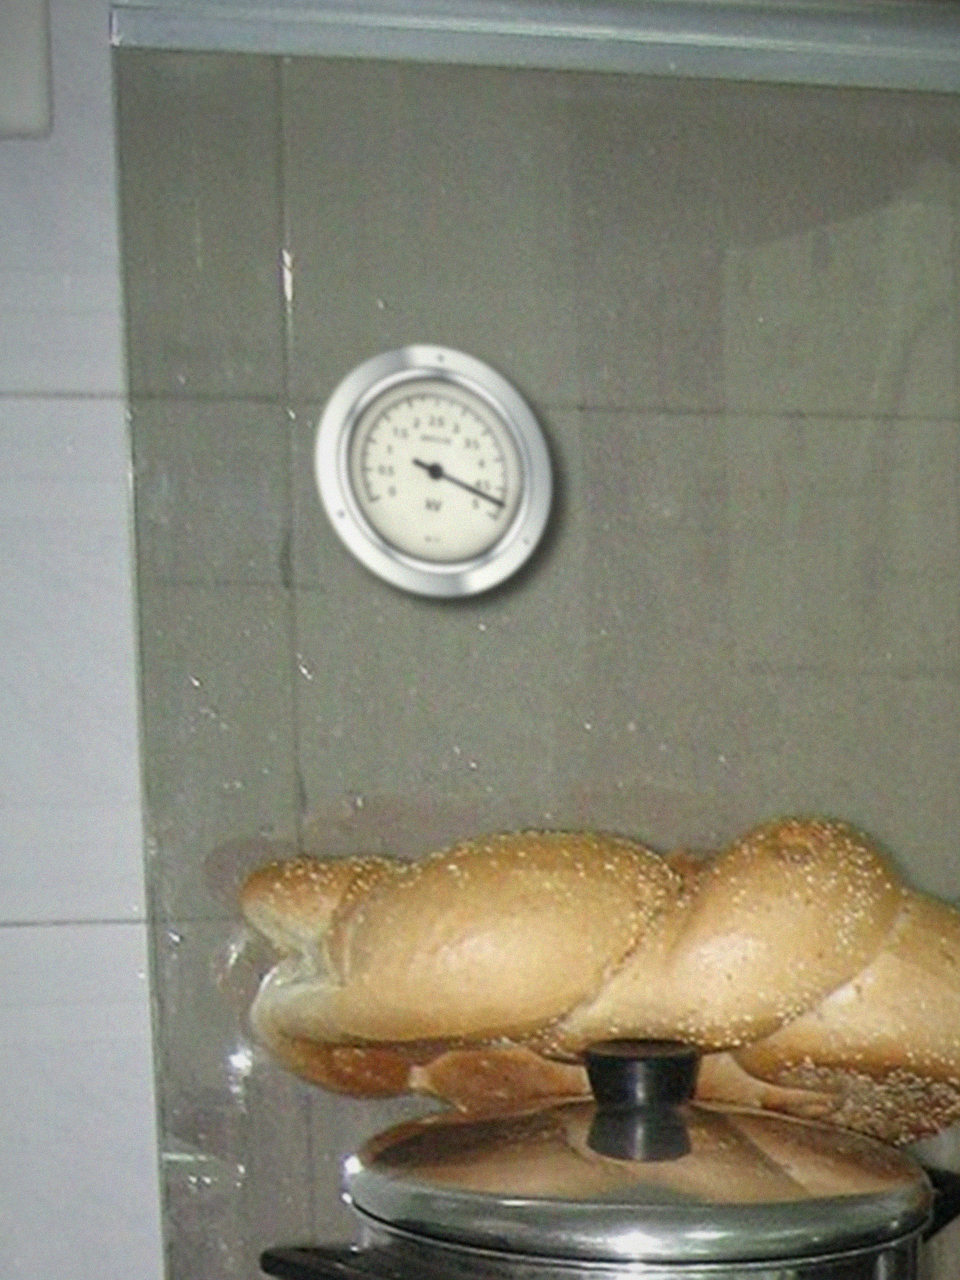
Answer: 4.75kV
